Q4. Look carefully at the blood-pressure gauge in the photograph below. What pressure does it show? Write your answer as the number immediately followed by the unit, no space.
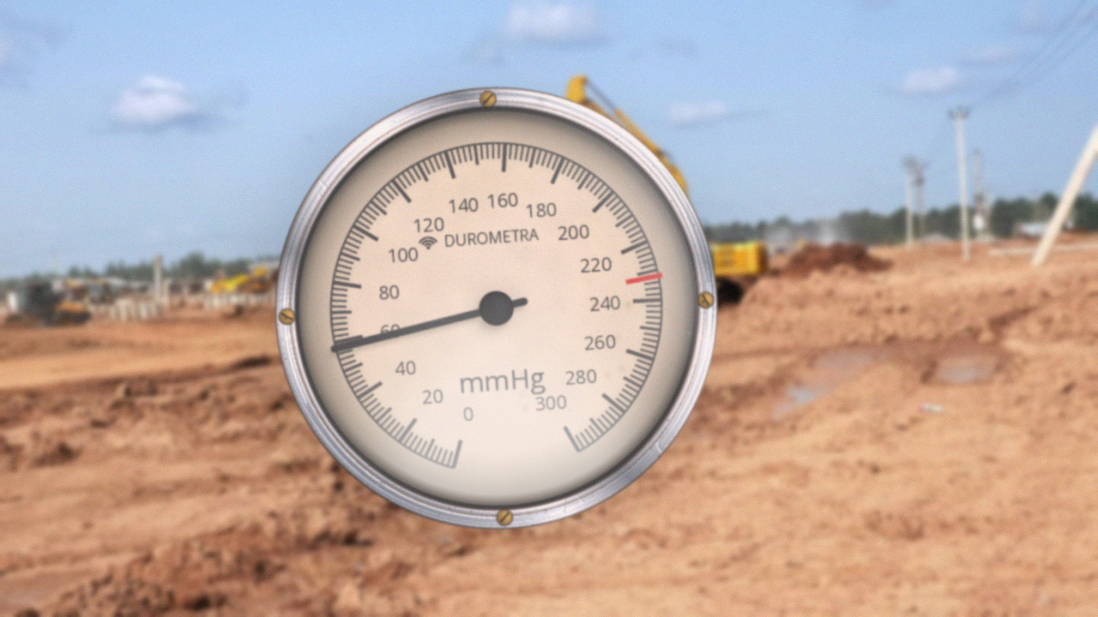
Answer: 58mmHg
